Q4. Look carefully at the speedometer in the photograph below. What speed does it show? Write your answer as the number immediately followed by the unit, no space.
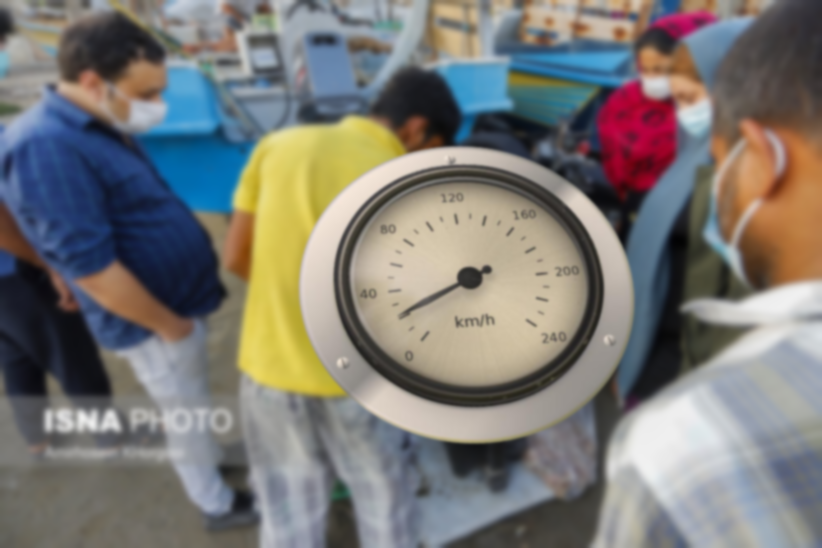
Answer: 20km/h
